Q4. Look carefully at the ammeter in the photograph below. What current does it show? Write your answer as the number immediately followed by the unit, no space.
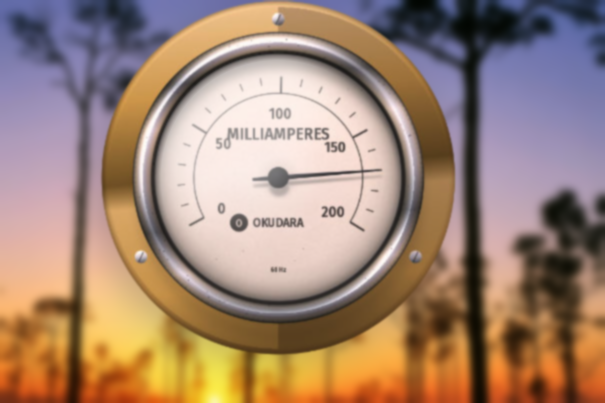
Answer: 170mA
